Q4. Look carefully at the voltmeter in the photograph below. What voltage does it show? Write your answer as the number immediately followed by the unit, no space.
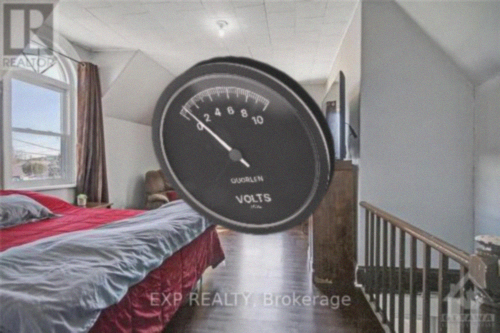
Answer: 1V
